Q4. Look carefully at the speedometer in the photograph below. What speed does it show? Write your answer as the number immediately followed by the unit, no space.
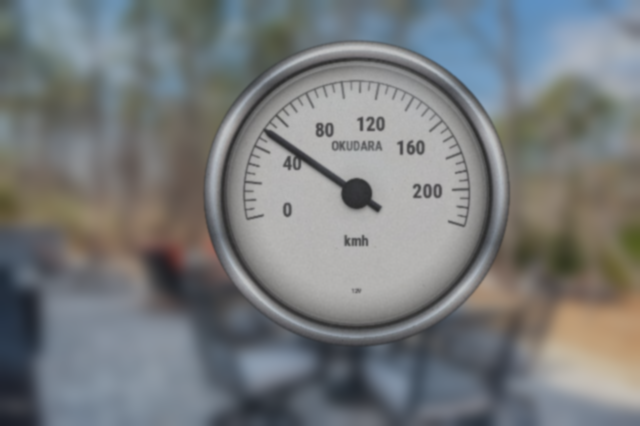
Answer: 50km/h
